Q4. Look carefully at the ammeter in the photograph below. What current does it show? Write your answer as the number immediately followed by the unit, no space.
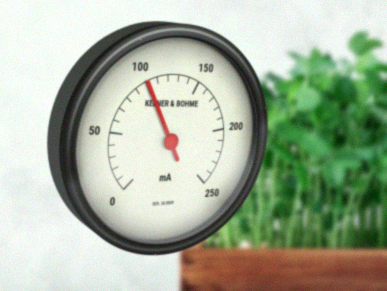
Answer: 100mA
